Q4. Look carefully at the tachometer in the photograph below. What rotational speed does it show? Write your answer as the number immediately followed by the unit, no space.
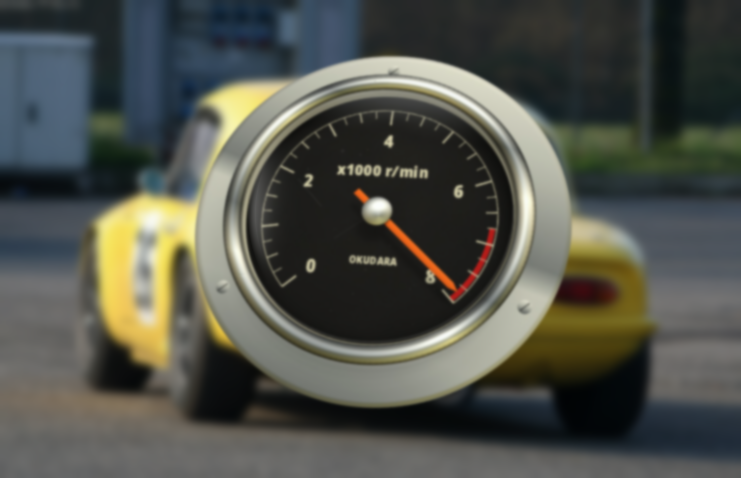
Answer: 7875rpm
